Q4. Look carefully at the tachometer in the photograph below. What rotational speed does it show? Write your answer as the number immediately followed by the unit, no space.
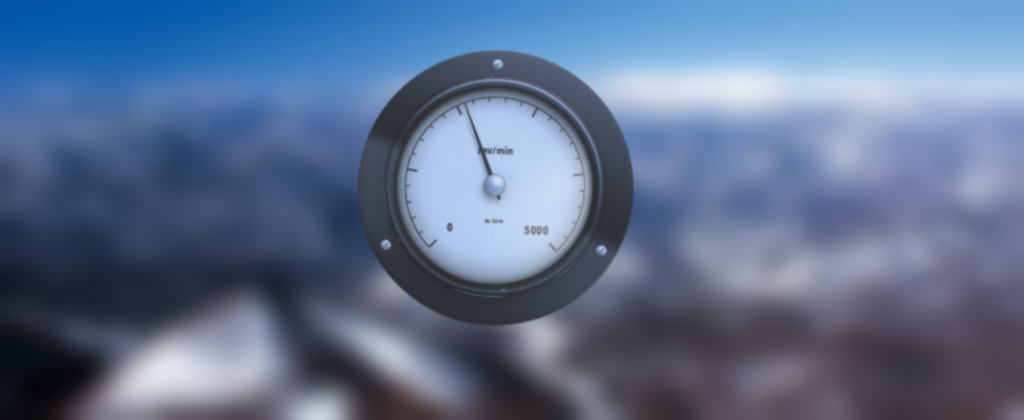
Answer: 2100rpm
